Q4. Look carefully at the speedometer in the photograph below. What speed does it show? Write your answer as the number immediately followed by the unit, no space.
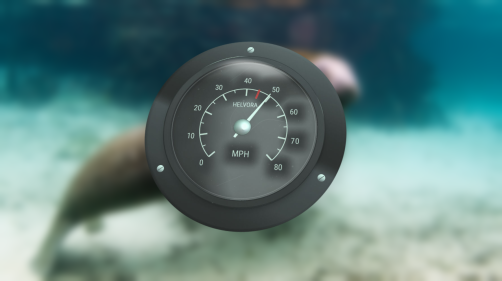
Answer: 50mph
